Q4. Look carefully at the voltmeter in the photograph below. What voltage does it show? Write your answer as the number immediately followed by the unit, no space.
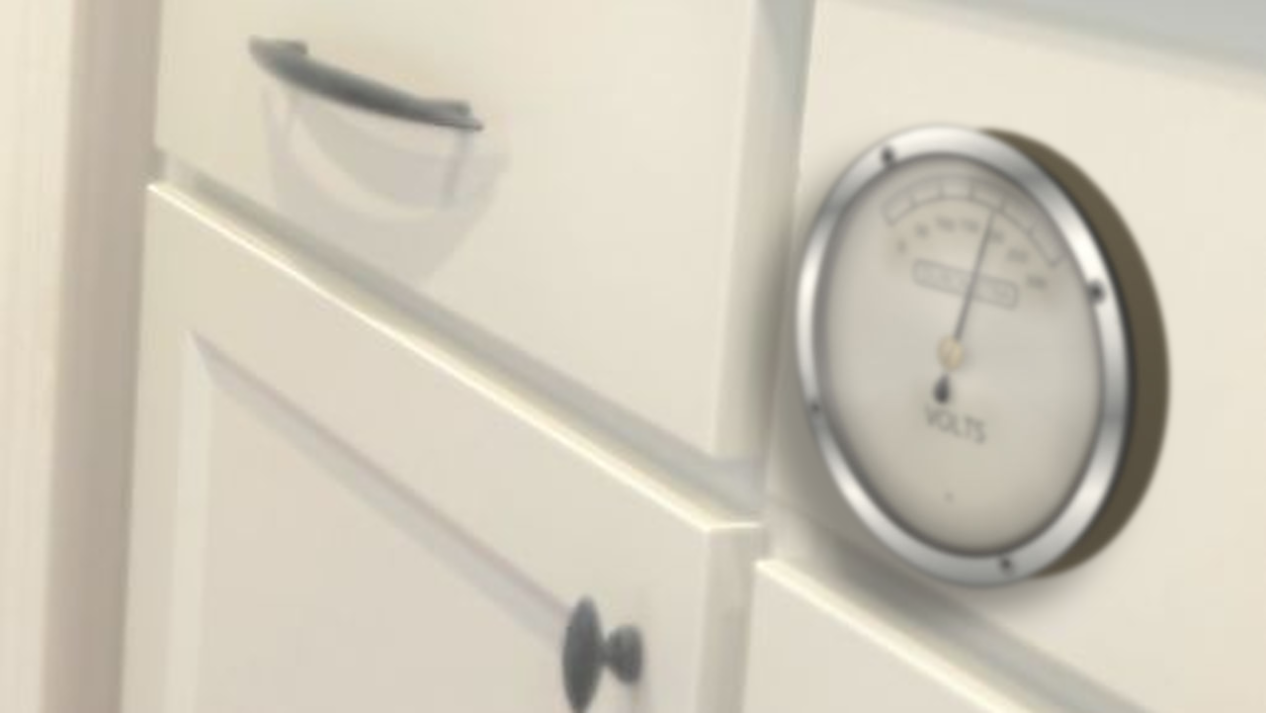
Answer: 200V
